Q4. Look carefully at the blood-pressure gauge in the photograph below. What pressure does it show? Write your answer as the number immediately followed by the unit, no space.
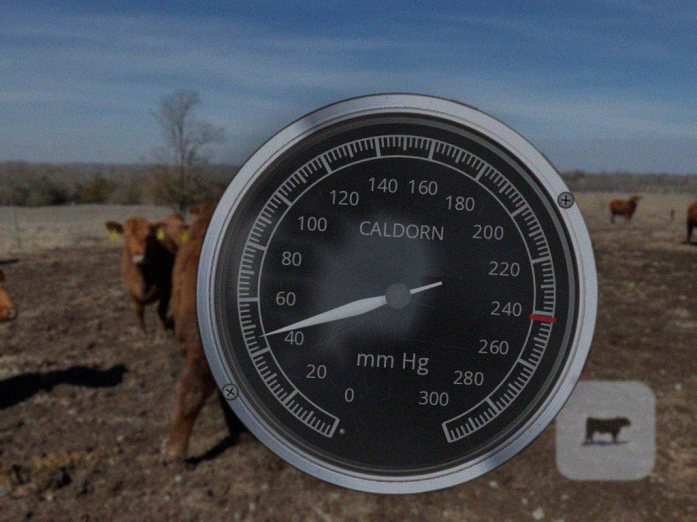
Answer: 46mmHg
